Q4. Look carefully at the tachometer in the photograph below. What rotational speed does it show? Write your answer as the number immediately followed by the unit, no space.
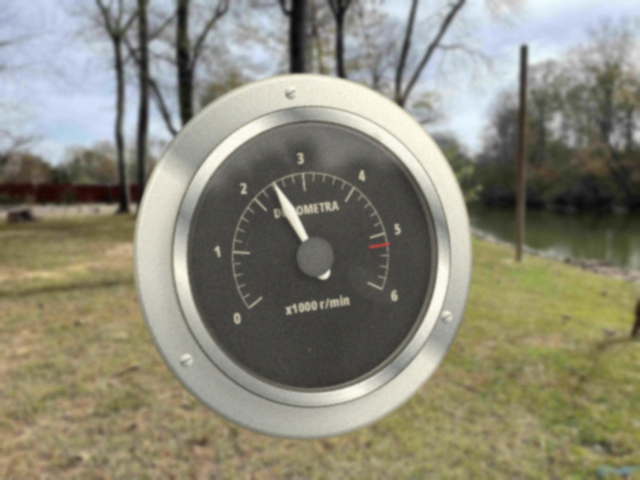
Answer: 2400rpm
